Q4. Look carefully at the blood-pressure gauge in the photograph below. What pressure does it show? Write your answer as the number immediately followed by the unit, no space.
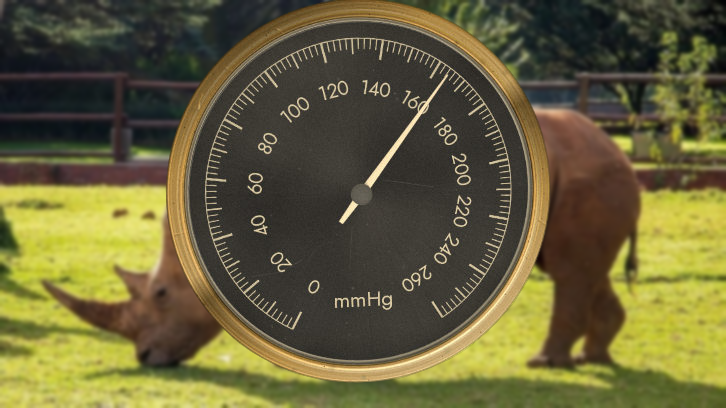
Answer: 164mmHg
